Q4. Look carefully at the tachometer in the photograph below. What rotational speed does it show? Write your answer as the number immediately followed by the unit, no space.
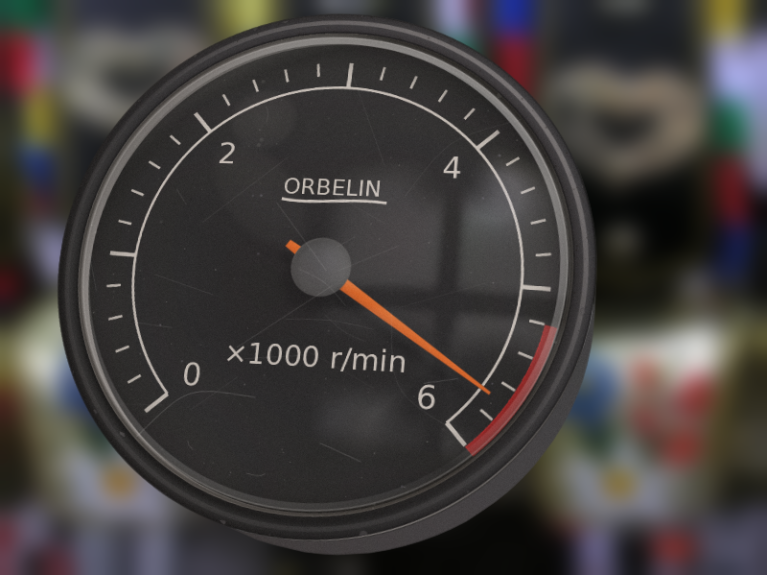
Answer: 5700rpm
